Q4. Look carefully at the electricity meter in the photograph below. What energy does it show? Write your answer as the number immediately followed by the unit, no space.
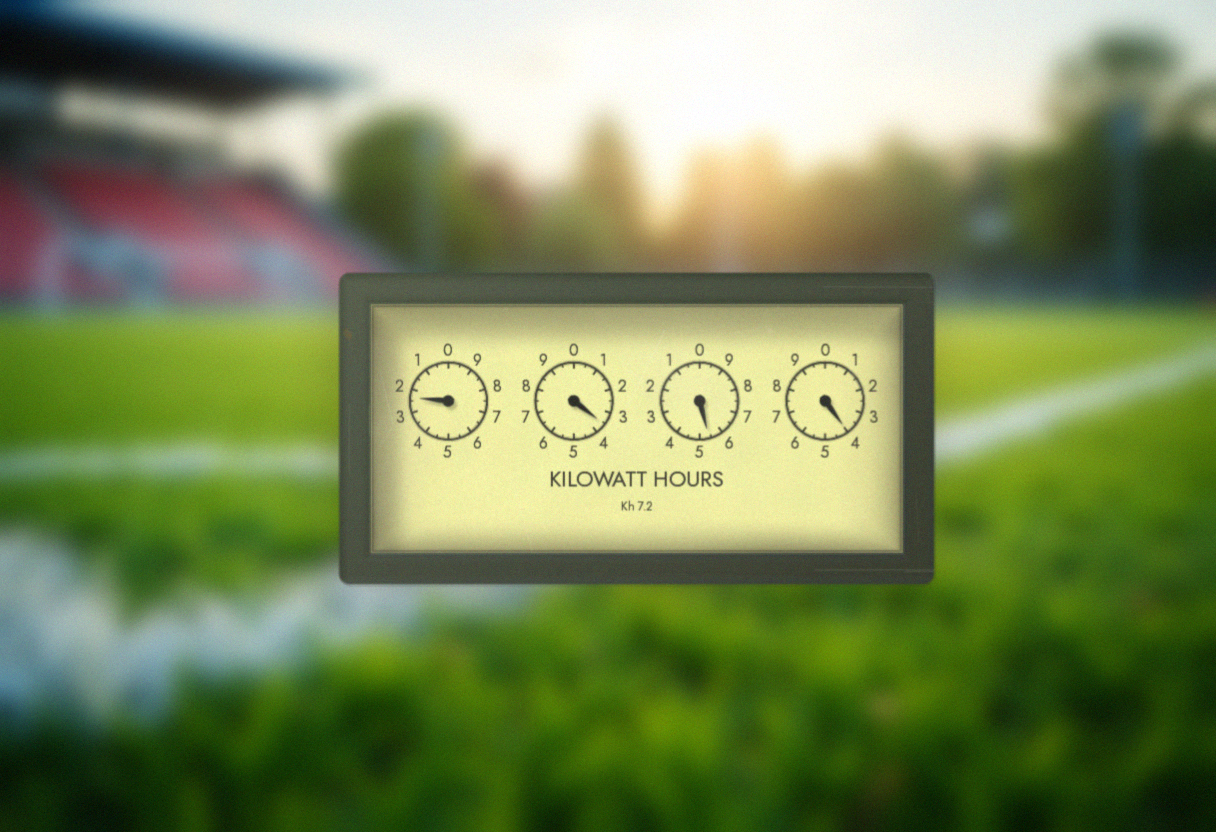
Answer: 2354kWh
